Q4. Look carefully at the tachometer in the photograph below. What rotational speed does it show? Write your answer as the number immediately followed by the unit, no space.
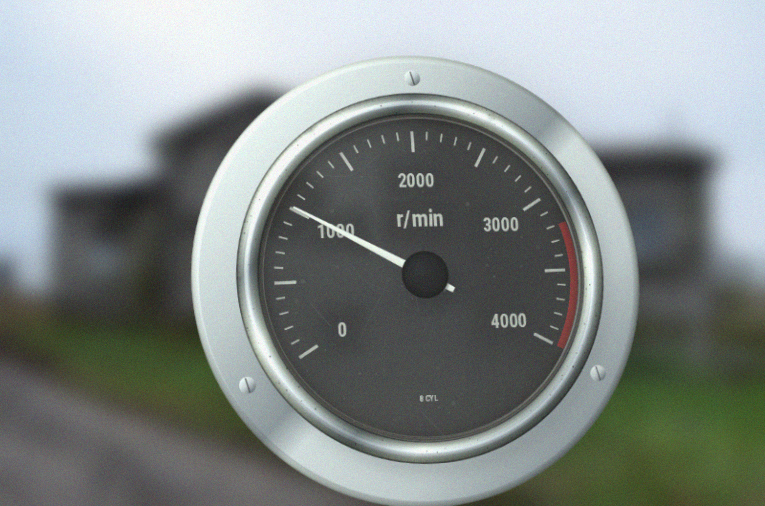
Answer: 1000rpm
